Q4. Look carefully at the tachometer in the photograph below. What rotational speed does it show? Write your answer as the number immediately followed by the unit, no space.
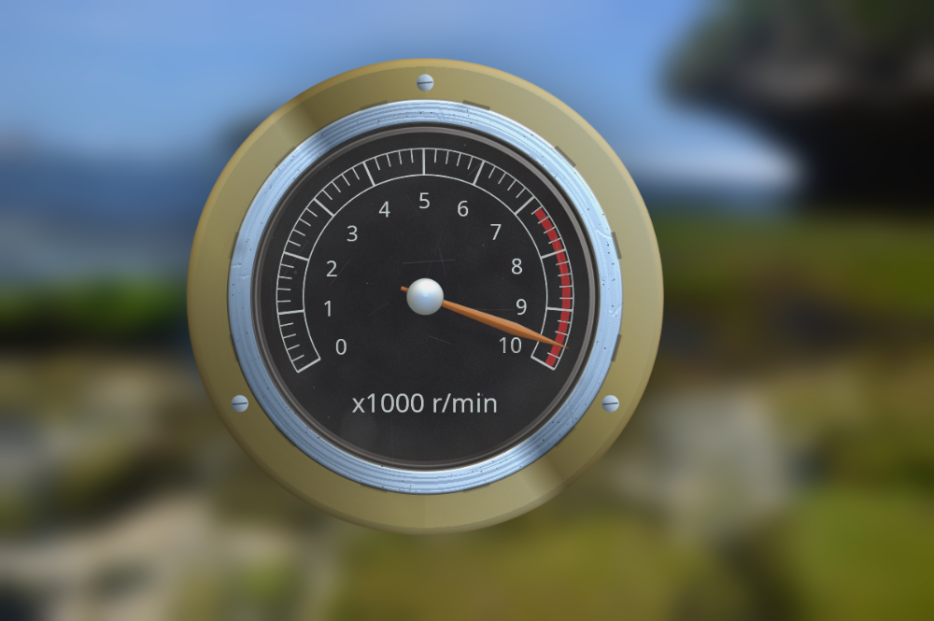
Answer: 9600rpm
